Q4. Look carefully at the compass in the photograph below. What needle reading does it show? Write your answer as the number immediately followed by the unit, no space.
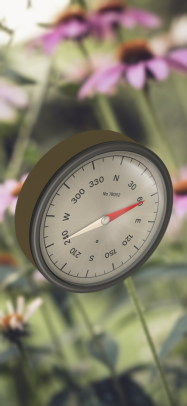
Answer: 60°
